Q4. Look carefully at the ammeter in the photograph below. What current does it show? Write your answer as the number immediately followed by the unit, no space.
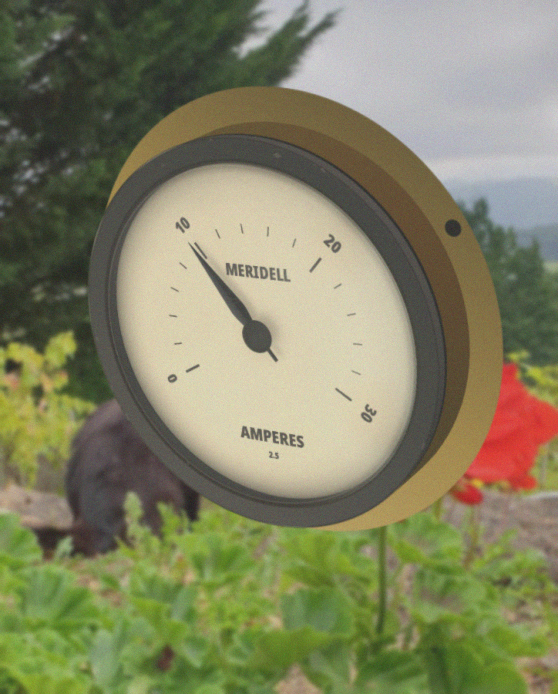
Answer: 10A
